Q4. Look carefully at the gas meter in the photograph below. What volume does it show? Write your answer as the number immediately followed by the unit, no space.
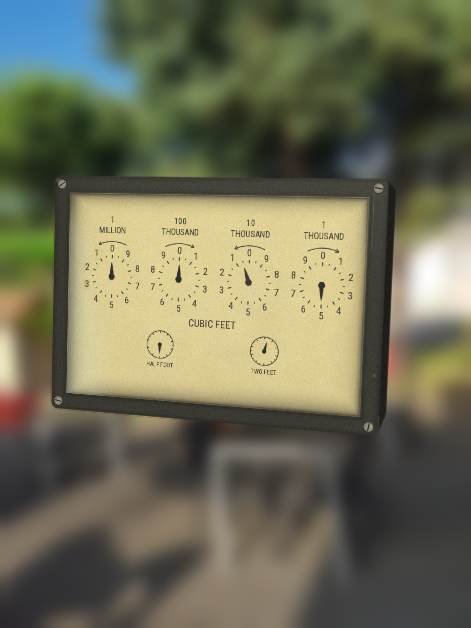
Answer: 500ft³
